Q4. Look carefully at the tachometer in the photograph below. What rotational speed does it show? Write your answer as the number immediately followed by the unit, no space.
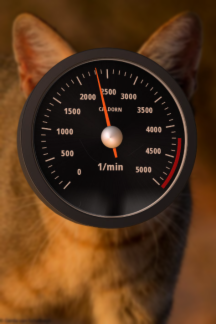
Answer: 2300rpm
